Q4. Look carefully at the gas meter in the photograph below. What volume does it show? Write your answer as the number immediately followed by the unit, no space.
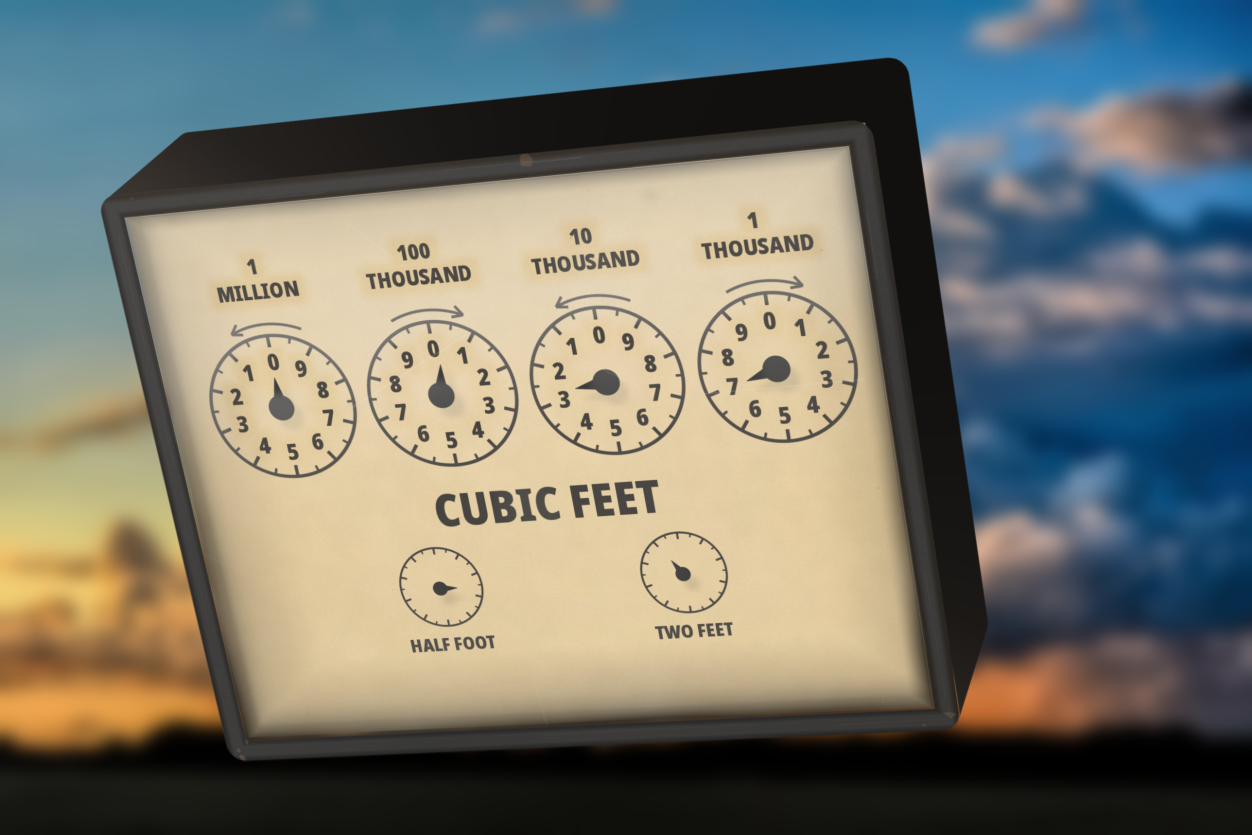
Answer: 2700ft³
